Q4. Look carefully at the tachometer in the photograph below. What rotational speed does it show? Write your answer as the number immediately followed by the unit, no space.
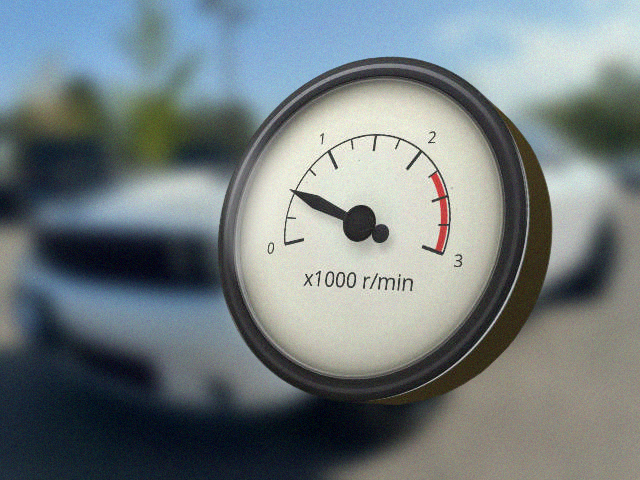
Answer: 500rpm
